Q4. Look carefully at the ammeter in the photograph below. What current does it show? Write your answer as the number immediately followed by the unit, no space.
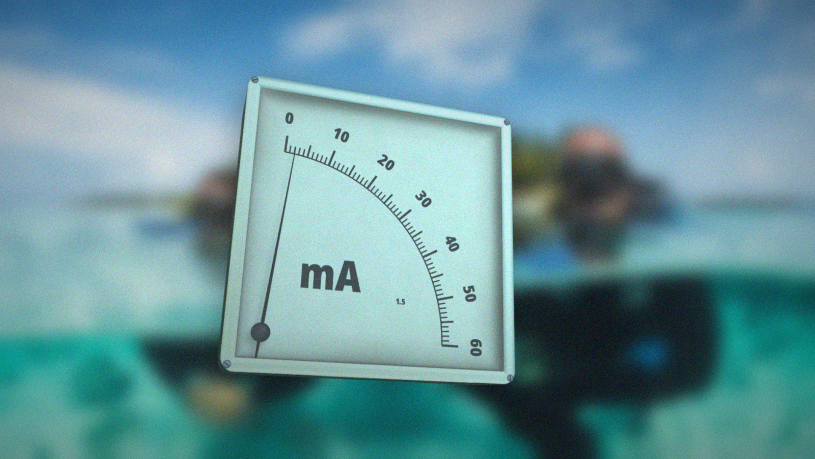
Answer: 2mA
